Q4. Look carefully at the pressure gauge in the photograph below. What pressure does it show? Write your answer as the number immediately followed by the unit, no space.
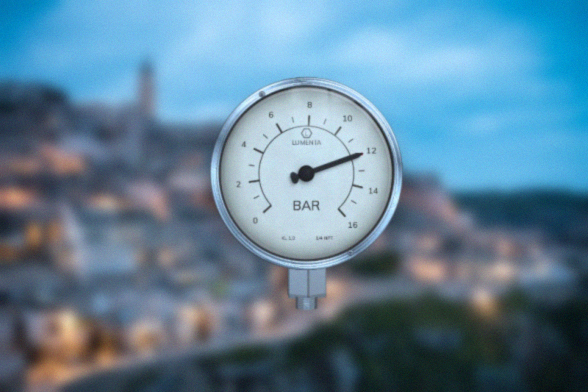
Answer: 12bar
